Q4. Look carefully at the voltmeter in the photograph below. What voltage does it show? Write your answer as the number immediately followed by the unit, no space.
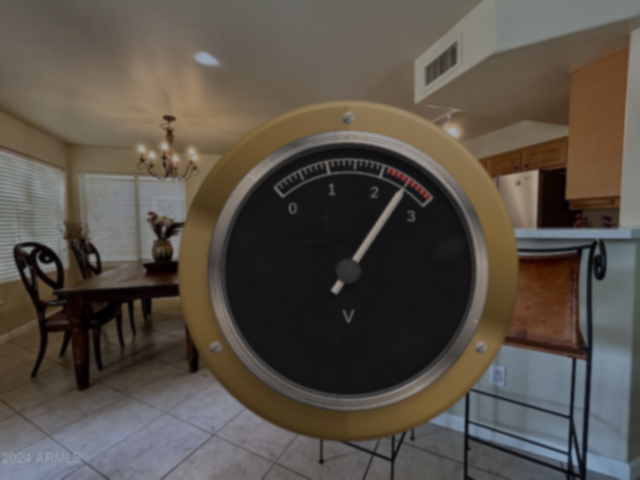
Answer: 2.5V
